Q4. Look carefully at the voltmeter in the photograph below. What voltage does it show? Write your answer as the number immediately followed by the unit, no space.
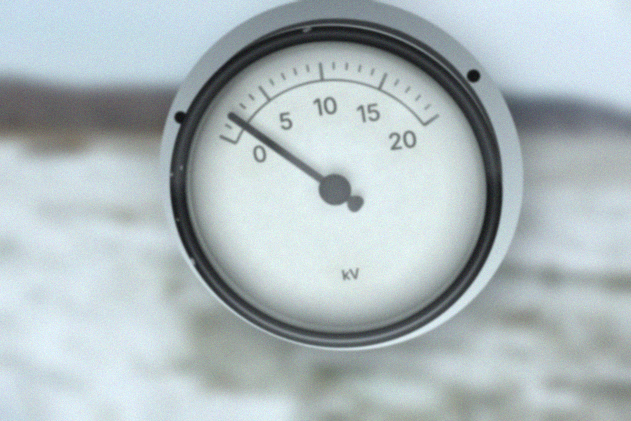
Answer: 2kV
